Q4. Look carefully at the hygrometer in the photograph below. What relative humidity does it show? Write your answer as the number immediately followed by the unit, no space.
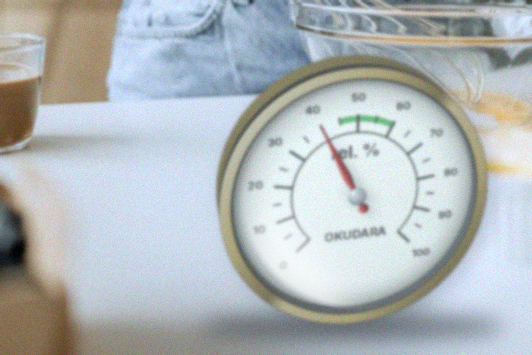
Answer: 40%
